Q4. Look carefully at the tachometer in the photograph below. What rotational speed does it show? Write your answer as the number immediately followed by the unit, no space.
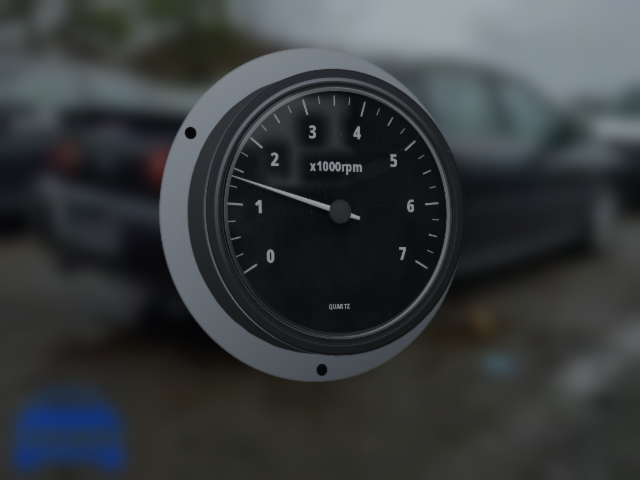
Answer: 1375rpm
